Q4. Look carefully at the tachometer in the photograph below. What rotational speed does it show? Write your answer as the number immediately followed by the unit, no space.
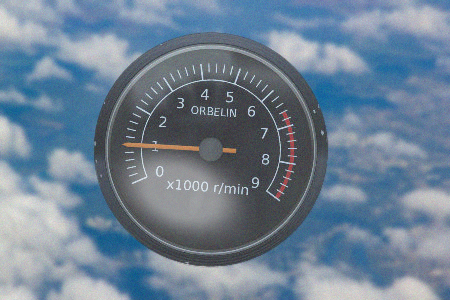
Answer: 1000rpm
